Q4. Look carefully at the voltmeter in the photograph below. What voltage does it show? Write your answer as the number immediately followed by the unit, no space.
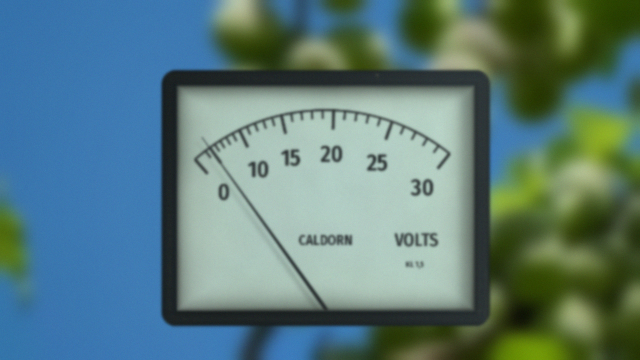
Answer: 5V
